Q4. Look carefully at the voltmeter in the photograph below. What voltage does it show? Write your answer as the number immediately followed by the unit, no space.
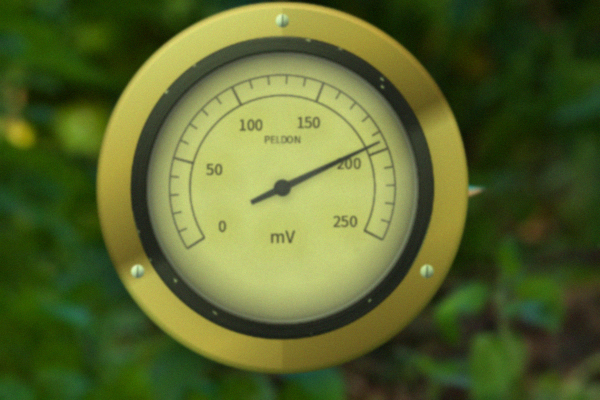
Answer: 195mV
